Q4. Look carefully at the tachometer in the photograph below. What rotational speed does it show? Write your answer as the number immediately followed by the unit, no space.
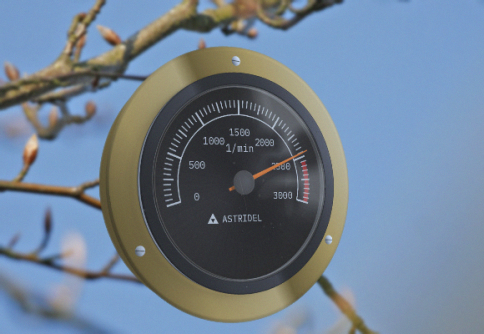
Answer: 2450rpm
